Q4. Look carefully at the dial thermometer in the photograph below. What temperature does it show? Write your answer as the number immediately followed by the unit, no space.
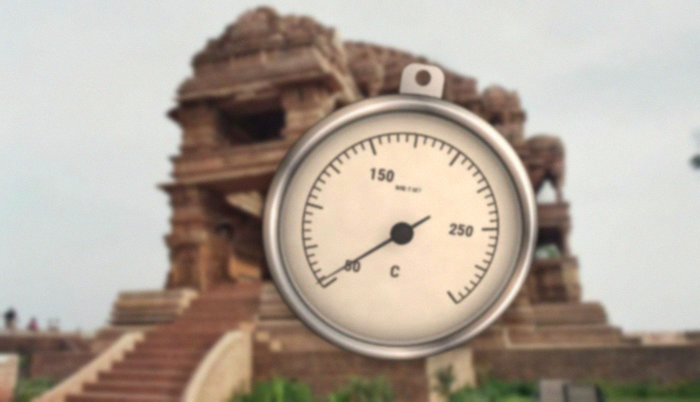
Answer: 55°C
